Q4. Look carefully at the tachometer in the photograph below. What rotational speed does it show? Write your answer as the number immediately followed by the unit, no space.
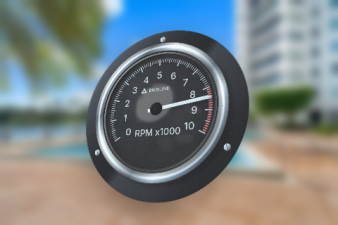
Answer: 8500rpm
